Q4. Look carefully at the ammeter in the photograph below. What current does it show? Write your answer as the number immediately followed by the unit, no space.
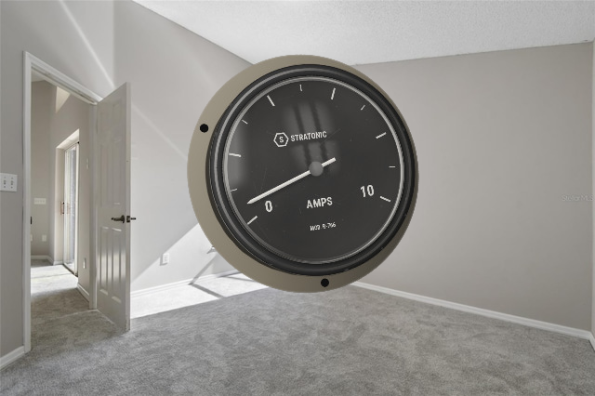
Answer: 0.5A
